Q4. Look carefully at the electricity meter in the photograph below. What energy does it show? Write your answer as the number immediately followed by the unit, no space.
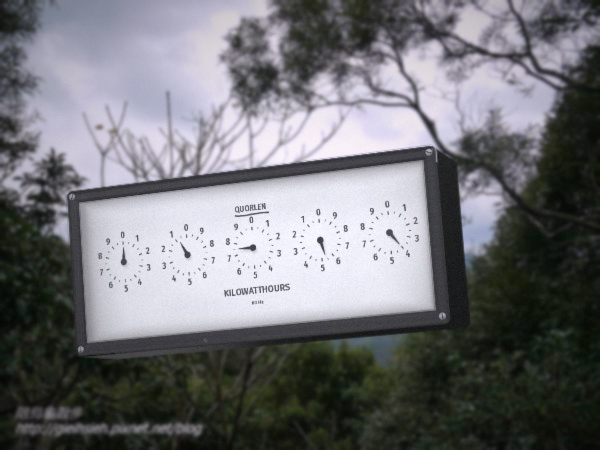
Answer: 754kWh
